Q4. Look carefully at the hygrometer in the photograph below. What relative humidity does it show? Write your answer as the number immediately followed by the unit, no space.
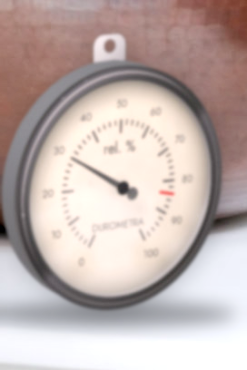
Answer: 30%
